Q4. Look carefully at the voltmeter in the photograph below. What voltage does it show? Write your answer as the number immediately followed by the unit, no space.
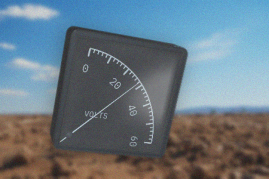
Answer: 28V
